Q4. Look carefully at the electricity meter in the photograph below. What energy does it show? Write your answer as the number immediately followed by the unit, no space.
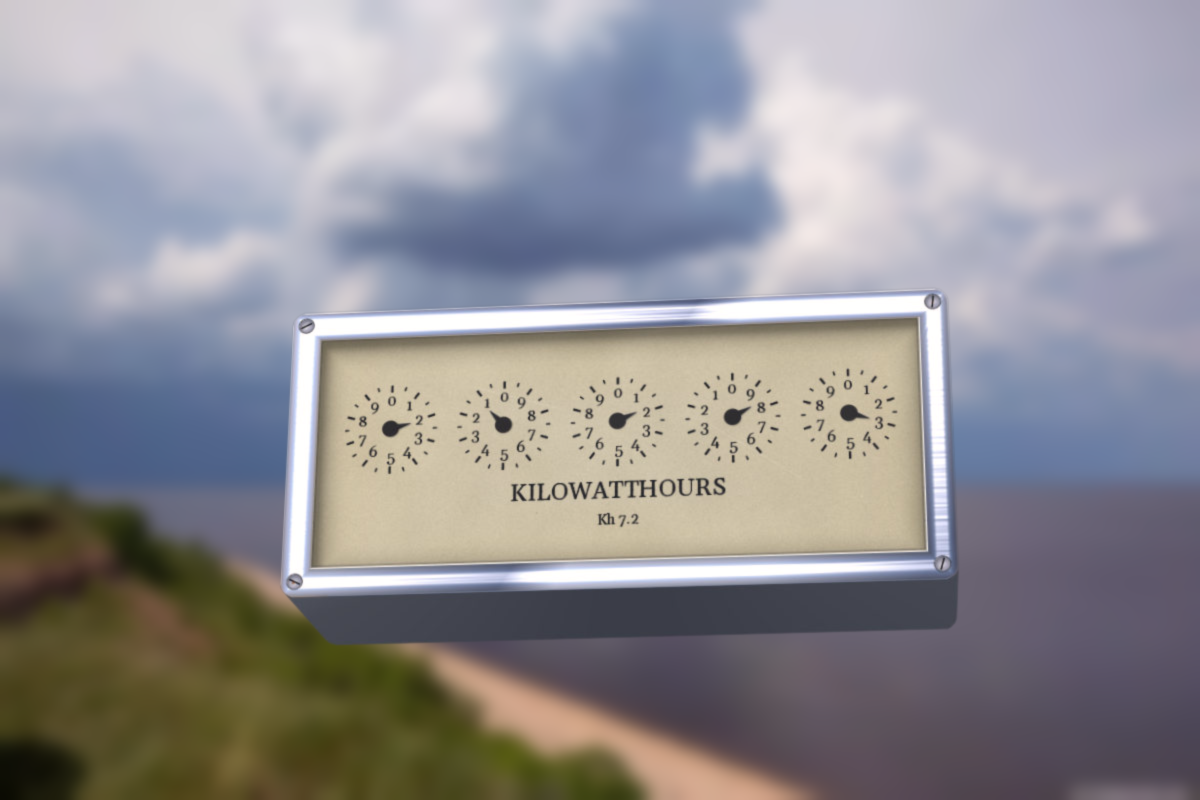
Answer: 21183kWh
